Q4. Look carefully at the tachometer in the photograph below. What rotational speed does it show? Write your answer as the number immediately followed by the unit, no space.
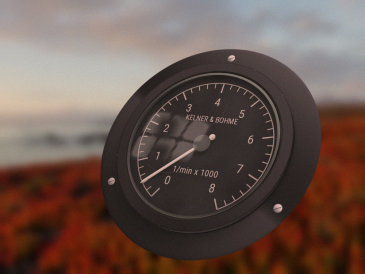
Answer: 400rpm
